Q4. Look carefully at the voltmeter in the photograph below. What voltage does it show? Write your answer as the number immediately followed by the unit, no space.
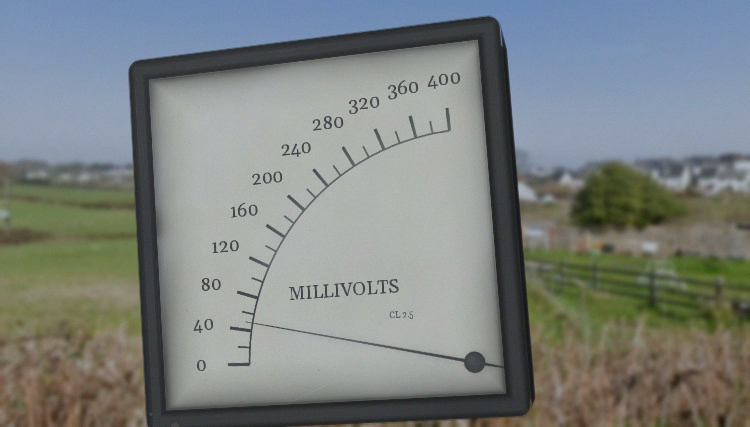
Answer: 50mV
